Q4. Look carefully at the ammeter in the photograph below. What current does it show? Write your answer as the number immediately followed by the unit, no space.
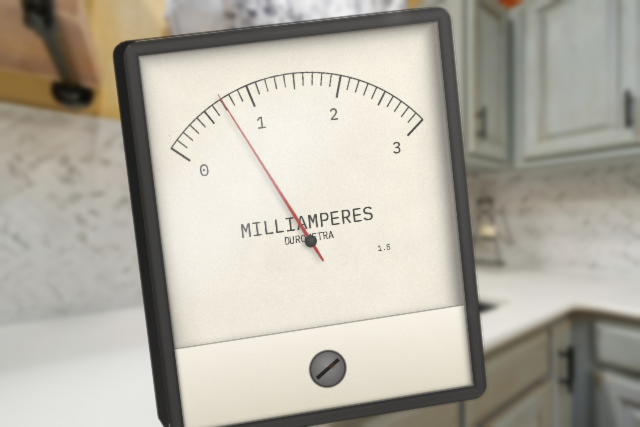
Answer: 0.7mA
